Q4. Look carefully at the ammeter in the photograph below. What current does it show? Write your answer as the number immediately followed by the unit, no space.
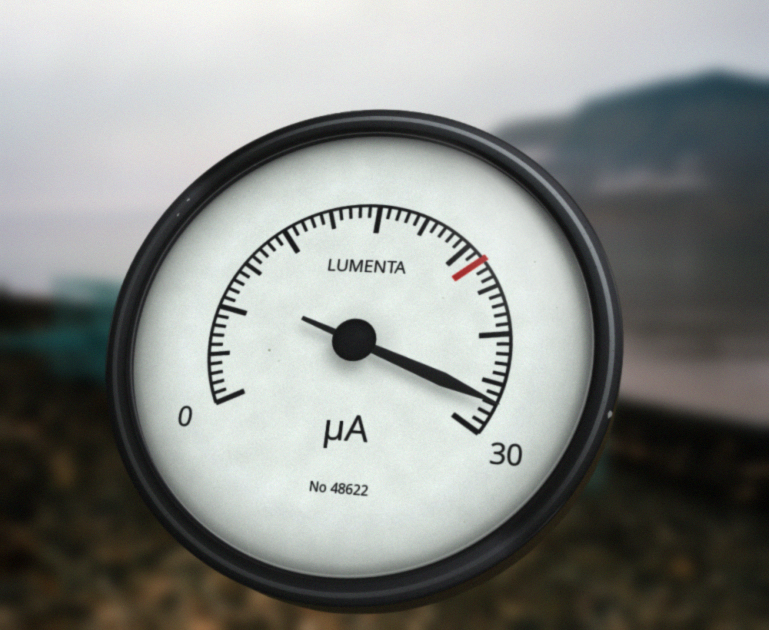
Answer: 28.5µA
